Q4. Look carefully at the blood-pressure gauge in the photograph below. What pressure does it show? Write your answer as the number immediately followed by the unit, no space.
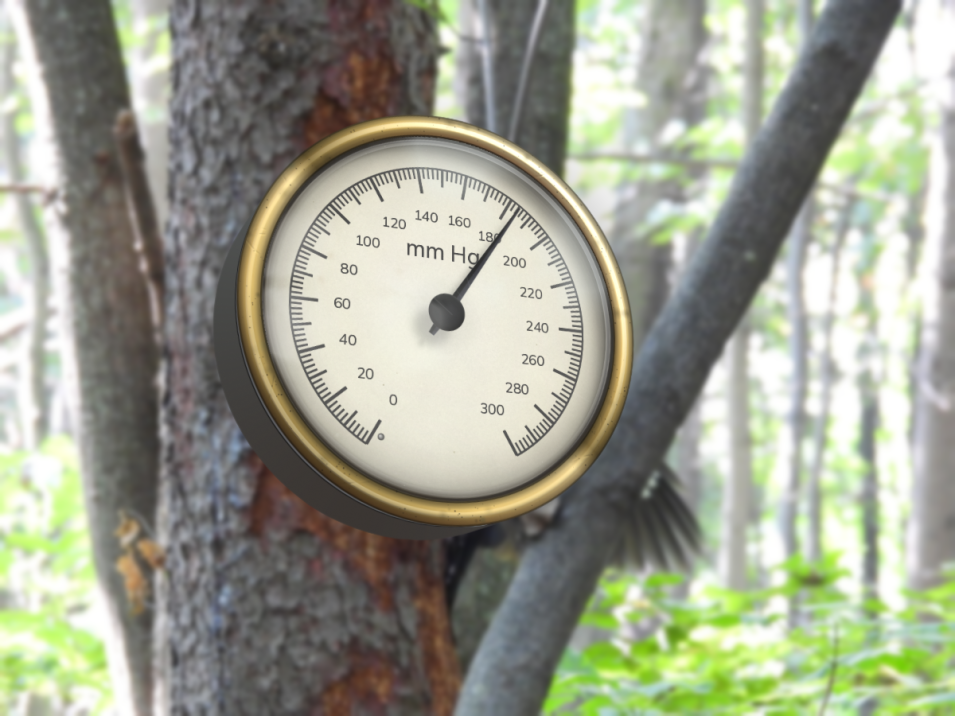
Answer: 184mmHg
